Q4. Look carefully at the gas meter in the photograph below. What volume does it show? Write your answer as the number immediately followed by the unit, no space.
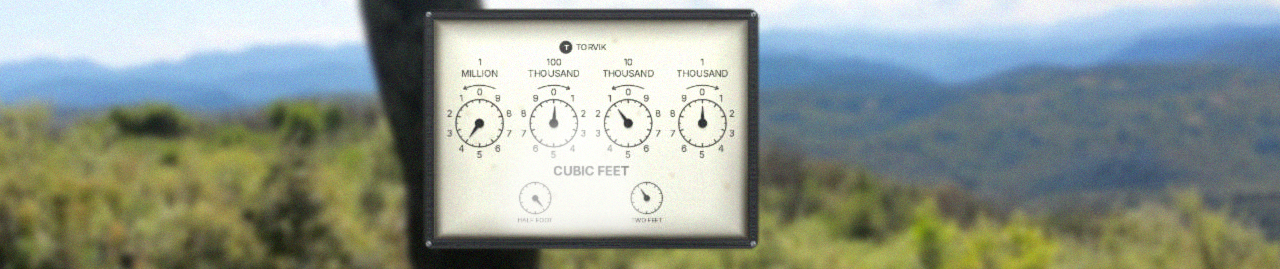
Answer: 401000ft³
